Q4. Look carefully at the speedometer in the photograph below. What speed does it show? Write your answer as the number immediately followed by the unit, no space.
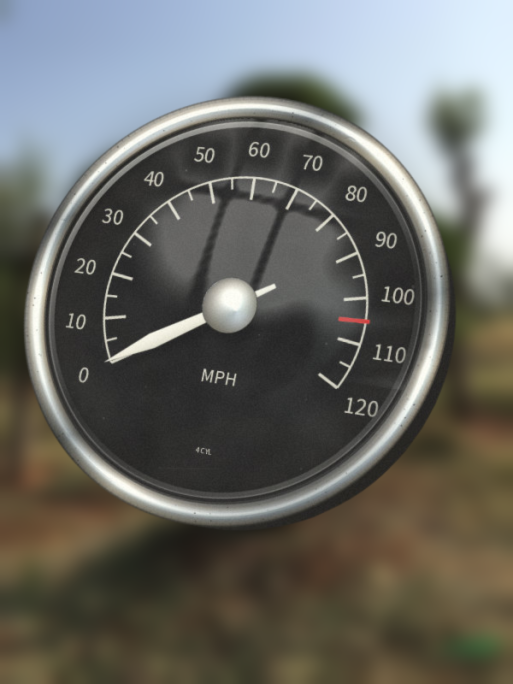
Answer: 0mph
